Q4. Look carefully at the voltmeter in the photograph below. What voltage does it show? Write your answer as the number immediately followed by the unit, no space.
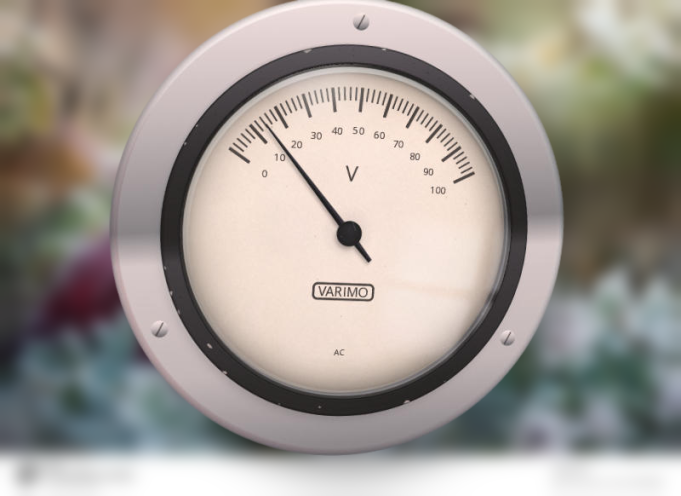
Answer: 14V
